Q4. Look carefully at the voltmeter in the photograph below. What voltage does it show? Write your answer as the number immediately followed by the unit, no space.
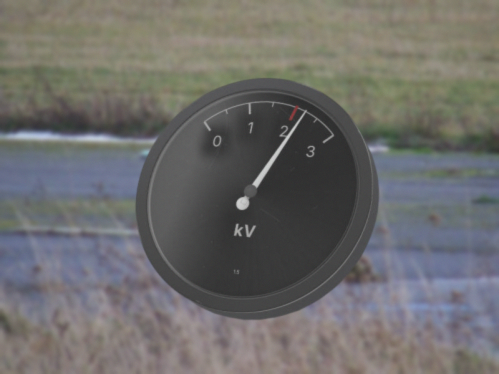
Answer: 2.25kV
